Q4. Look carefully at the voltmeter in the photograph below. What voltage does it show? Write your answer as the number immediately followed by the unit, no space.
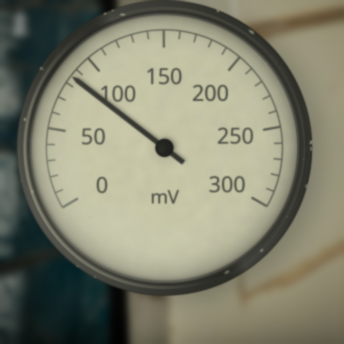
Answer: 85mV
